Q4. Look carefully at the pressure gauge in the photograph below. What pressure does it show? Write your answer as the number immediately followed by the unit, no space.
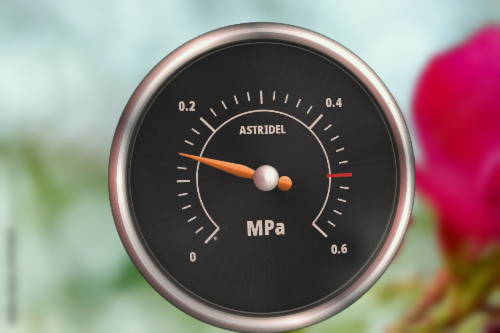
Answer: 0.14MPa
